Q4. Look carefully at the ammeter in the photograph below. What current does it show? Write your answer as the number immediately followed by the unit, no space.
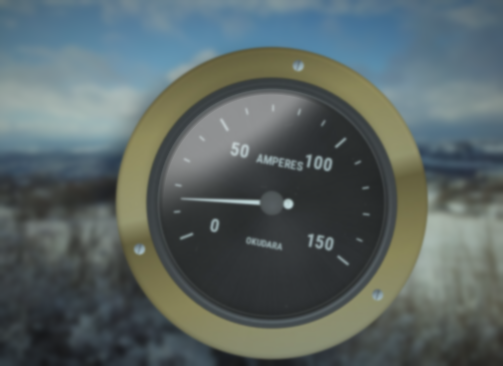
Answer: 15A
